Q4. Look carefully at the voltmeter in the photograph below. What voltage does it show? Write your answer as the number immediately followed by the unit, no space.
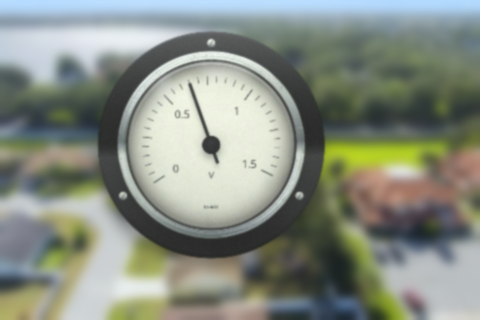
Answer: 0.65V
